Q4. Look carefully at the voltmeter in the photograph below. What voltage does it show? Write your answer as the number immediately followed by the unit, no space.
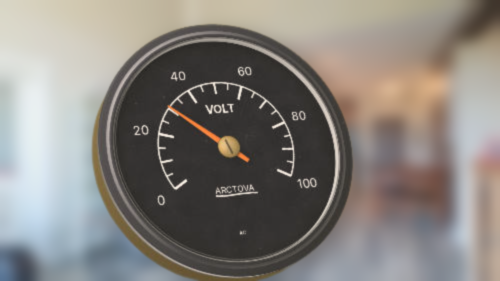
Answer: 30V
